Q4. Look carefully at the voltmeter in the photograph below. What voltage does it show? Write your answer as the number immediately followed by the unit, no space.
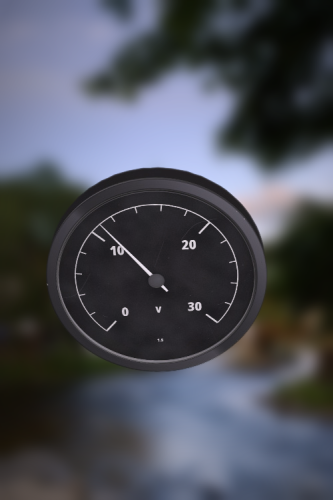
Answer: 11V
